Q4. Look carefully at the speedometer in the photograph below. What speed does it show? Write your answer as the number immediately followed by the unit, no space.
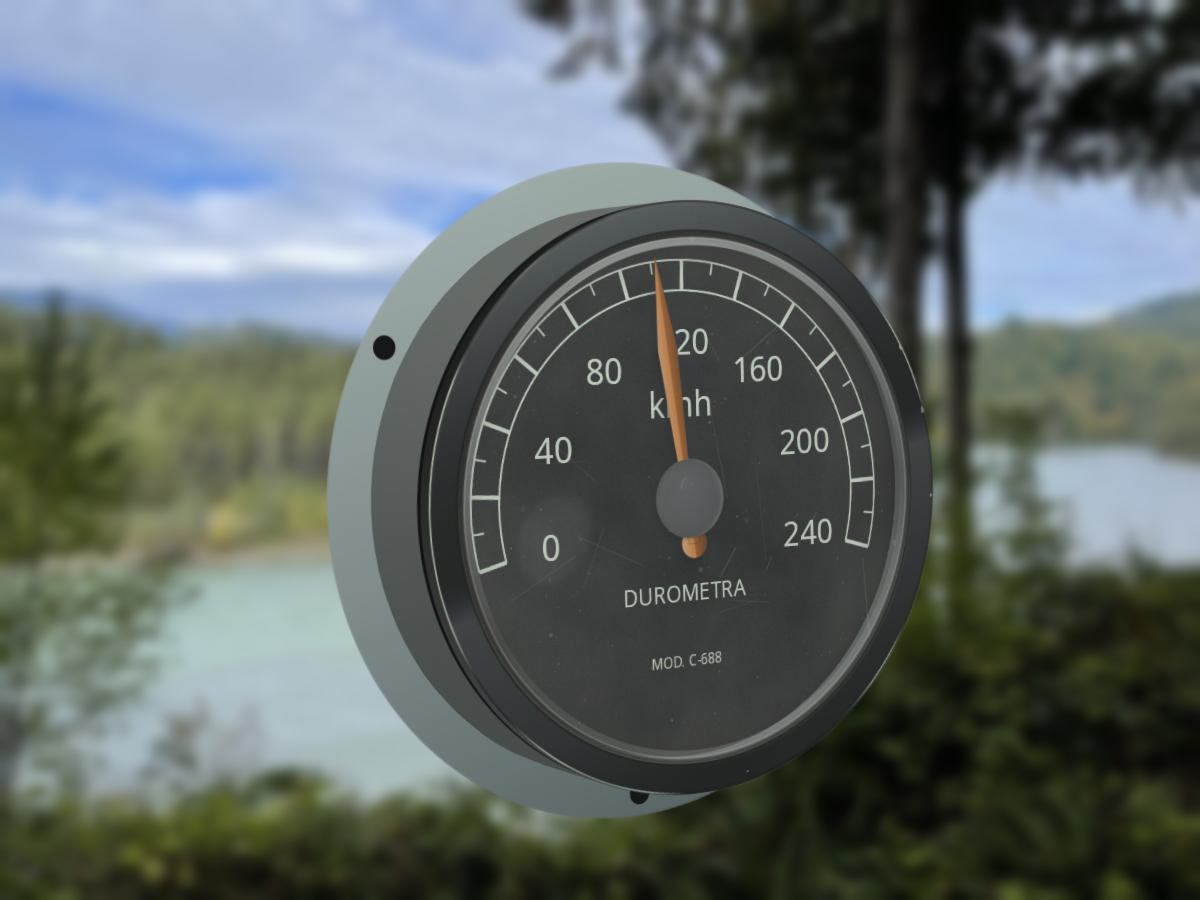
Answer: 110km/h
